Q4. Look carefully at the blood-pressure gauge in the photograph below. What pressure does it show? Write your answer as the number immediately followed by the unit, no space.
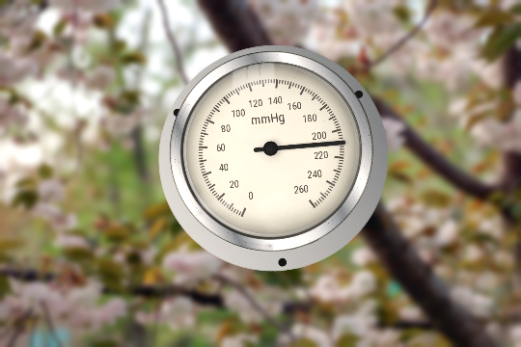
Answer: 210mmHg
